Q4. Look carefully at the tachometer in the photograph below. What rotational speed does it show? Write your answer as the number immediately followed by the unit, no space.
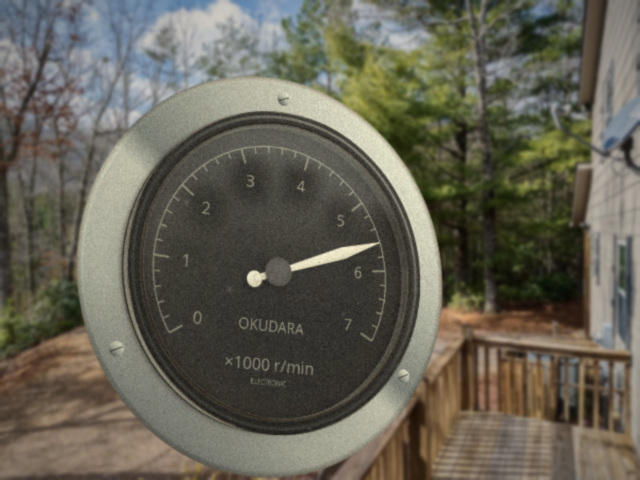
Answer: 5600rpm
